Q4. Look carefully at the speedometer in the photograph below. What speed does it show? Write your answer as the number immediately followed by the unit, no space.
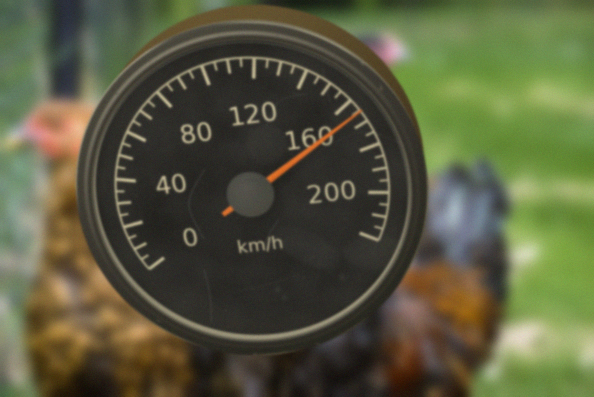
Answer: 165km/h
